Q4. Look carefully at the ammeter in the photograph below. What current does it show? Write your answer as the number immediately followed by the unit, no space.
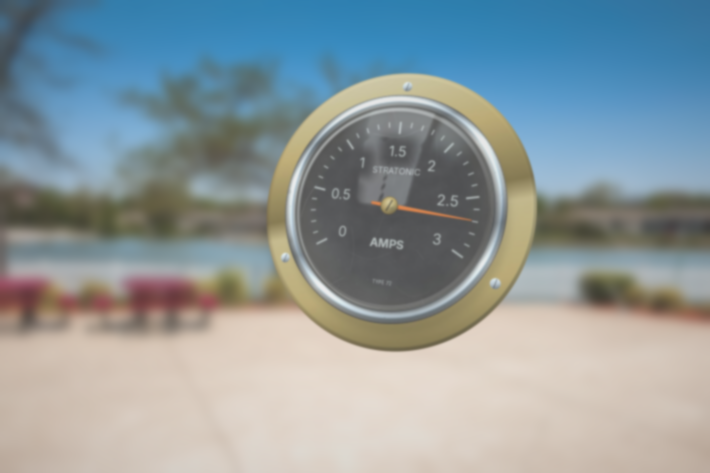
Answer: 2.7A
